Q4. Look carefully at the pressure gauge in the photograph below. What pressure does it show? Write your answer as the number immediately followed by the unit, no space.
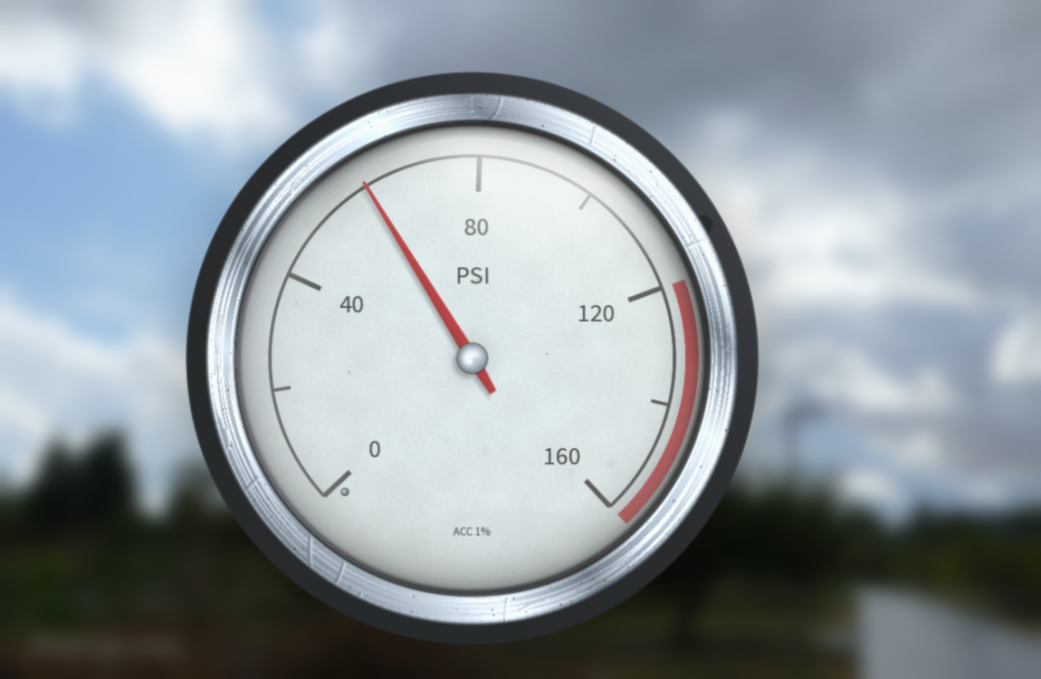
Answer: 60psi
